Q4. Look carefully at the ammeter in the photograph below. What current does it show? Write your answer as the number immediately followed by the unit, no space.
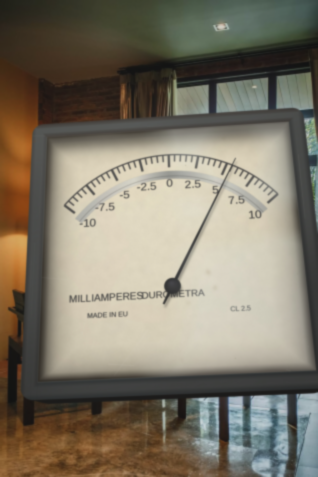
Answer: 5.5mA
